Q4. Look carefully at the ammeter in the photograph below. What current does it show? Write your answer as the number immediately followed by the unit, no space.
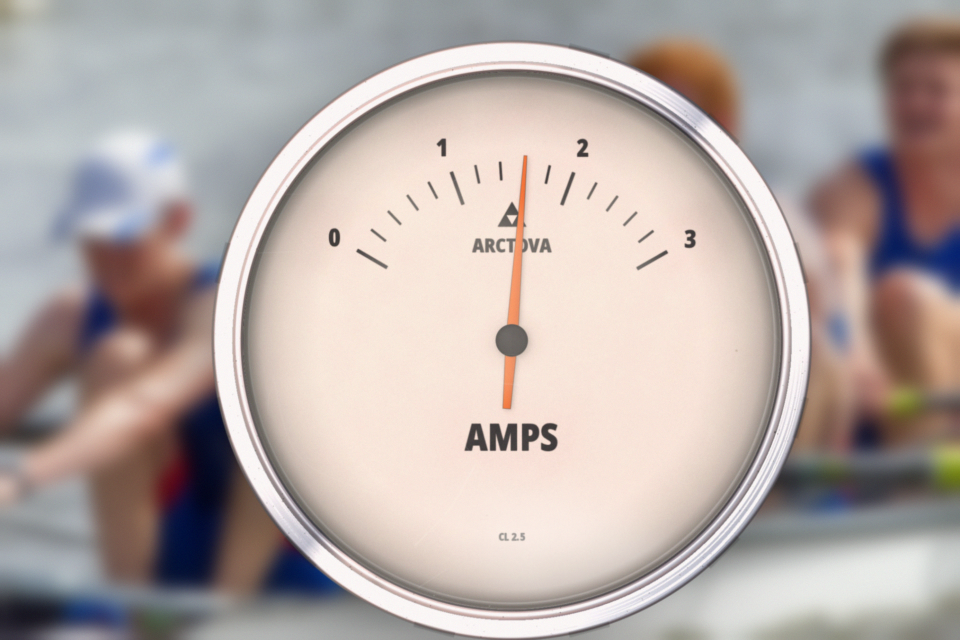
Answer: 1.6A
